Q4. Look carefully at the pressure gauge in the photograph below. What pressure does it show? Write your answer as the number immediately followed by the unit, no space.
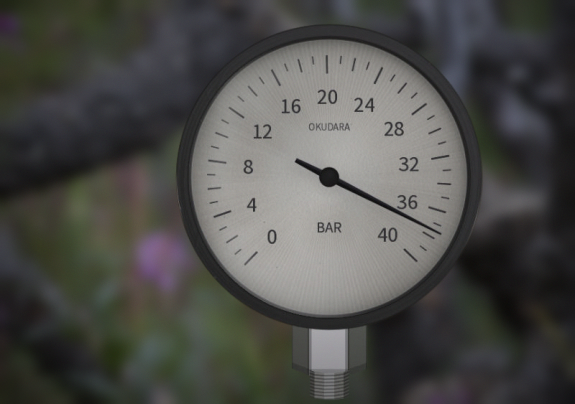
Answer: 37.5bar
